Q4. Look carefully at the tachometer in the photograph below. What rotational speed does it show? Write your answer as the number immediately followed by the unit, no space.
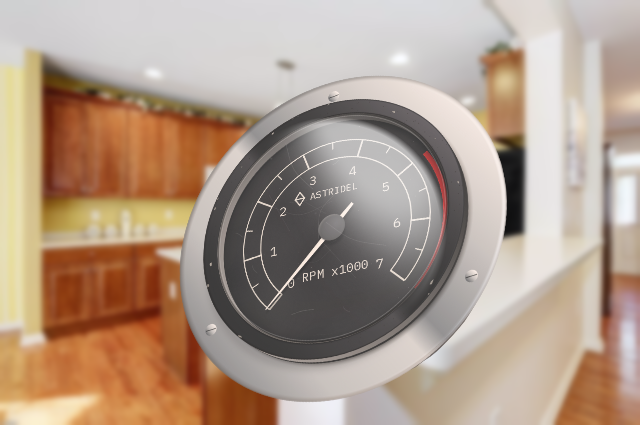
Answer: 0rpm
